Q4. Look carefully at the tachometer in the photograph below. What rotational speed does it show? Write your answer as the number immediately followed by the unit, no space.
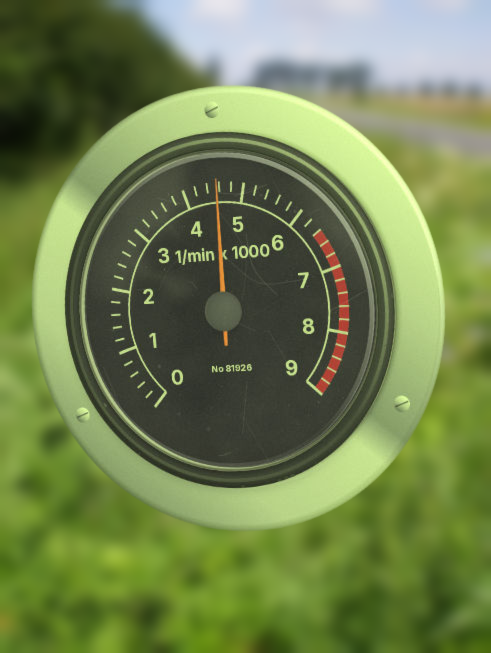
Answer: 4600rpm
